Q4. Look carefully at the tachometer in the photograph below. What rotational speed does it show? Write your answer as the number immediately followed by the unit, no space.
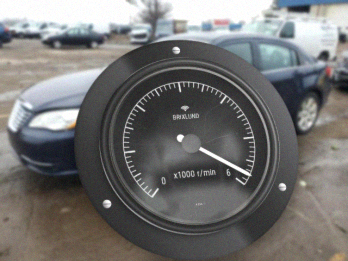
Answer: 5800rpm
